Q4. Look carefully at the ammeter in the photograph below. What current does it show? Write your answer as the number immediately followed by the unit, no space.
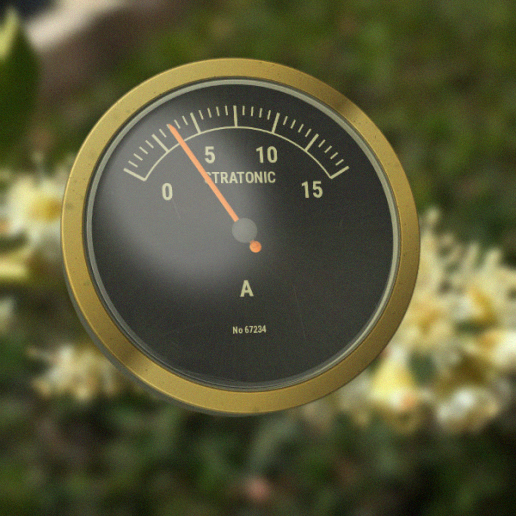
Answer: 3.5A
